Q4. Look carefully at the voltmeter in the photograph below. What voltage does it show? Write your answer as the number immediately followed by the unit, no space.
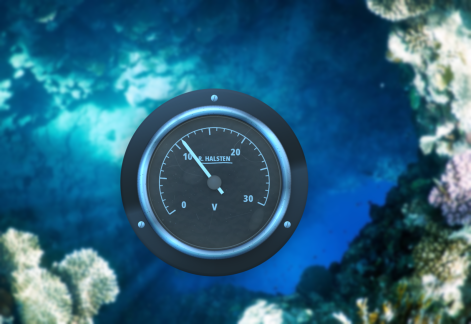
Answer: 11V
